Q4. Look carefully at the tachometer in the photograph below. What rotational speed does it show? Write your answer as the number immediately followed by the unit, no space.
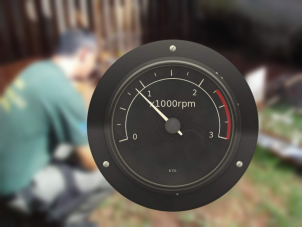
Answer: 875rpm
